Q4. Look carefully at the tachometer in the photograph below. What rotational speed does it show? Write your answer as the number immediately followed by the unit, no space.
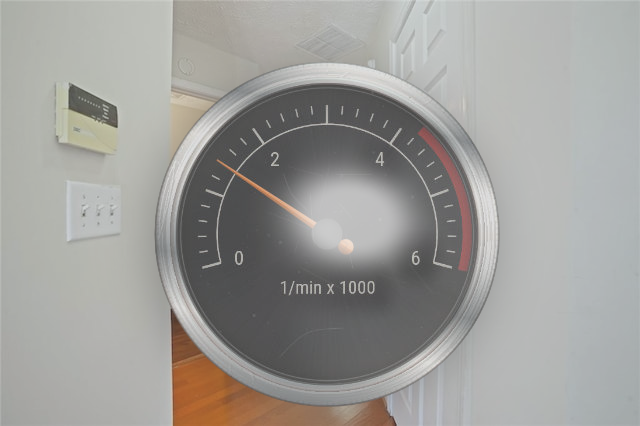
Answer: 1400rpm
